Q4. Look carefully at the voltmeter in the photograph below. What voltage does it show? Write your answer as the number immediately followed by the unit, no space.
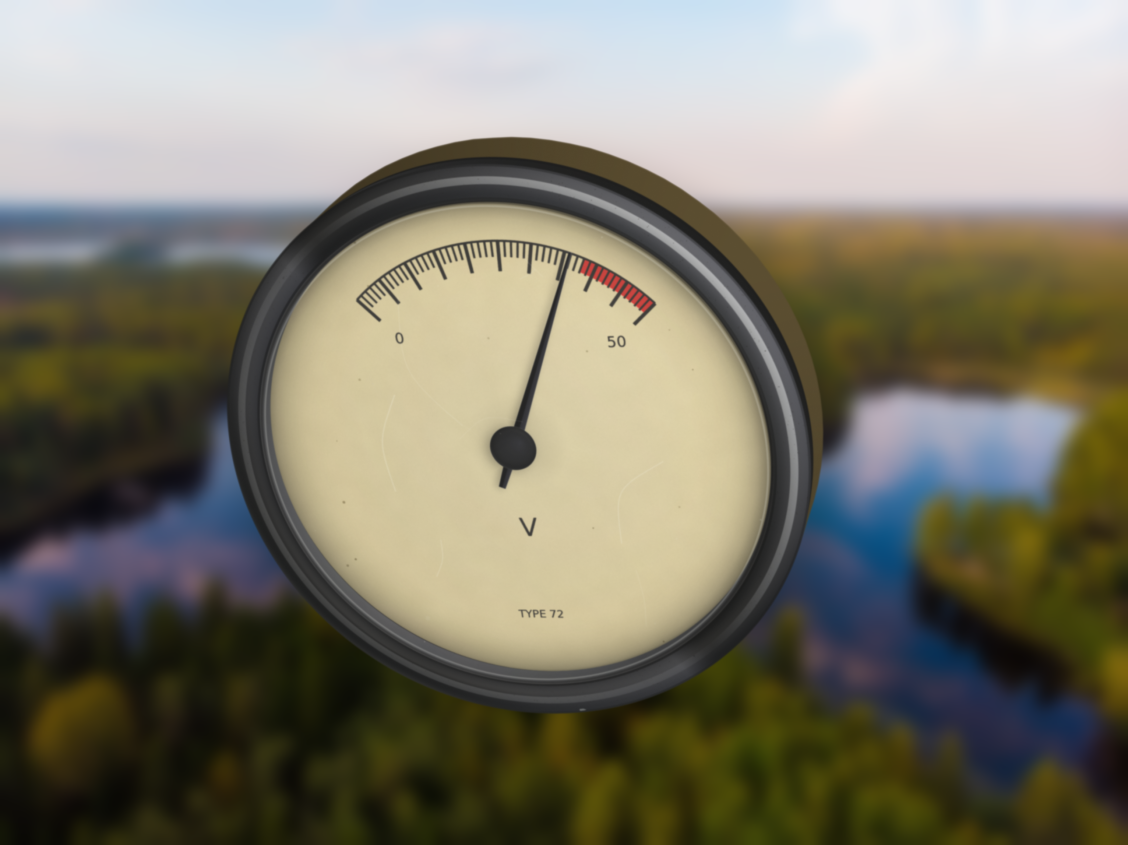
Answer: 36V
